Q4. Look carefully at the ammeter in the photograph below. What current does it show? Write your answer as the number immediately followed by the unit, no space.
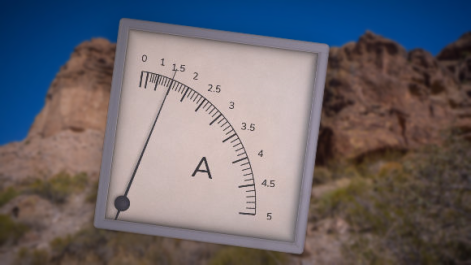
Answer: 1.5A
